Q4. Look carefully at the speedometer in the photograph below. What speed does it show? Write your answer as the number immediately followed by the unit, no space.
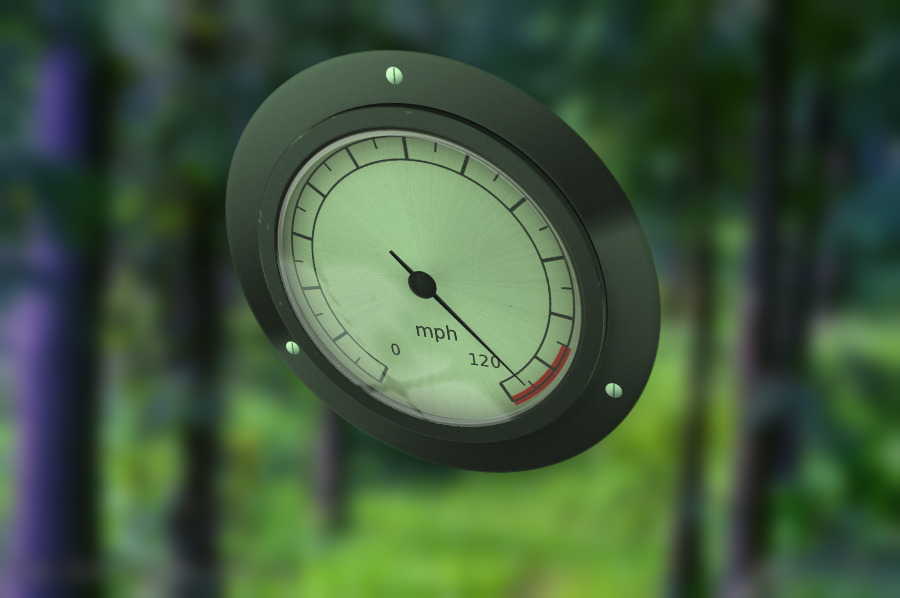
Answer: 115mph
